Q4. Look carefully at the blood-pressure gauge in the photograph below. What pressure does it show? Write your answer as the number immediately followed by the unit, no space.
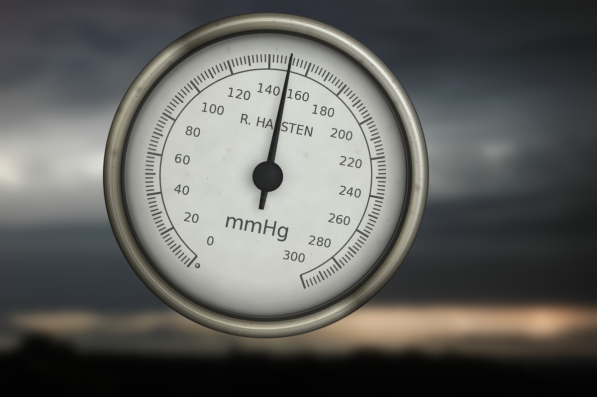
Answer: 150mmHg
